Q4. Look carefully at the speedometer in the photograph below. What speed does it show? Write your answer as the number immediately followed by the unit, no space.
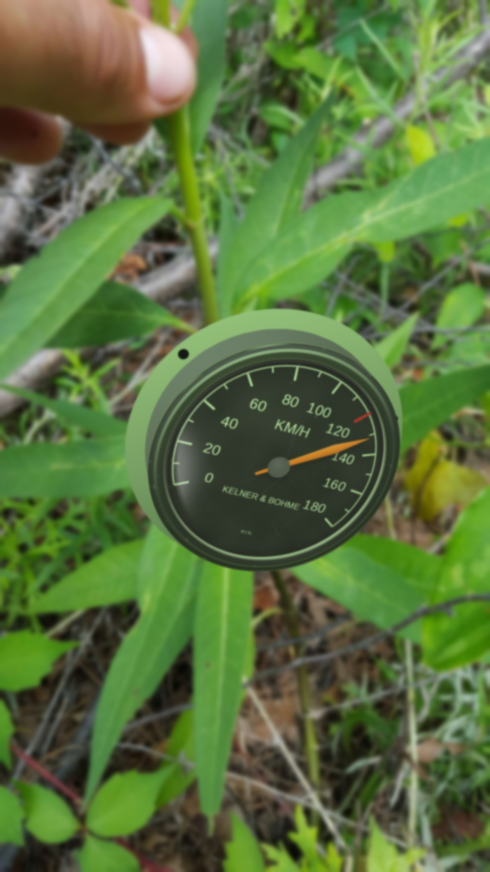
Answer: 130km/h
